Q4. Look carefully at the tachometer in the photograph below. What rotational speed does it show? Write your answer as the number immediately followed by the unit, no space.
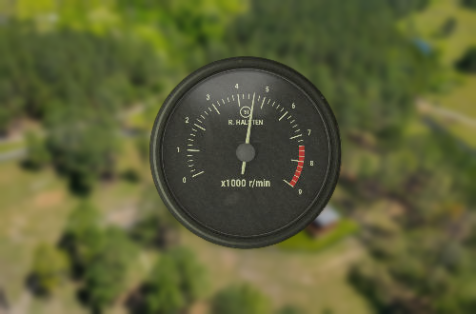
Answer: 4600rpm
